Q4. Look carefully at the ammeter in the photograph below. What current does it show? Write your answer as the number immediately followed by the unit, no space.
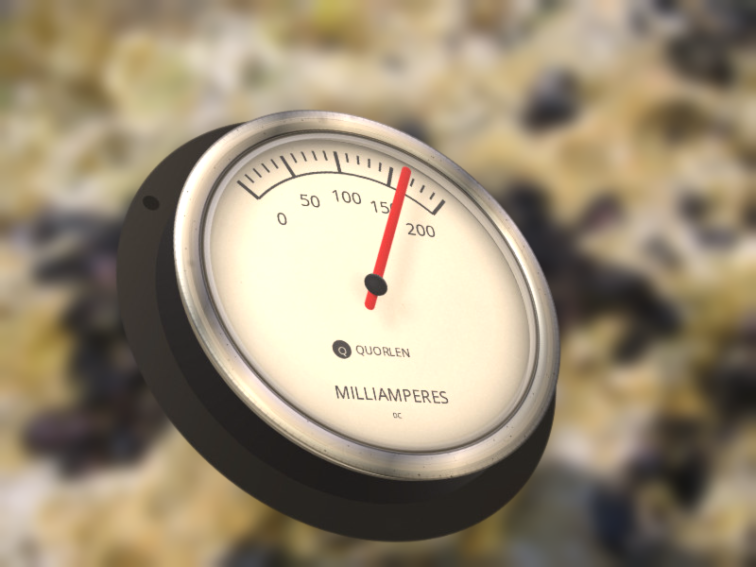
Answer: 160mA
